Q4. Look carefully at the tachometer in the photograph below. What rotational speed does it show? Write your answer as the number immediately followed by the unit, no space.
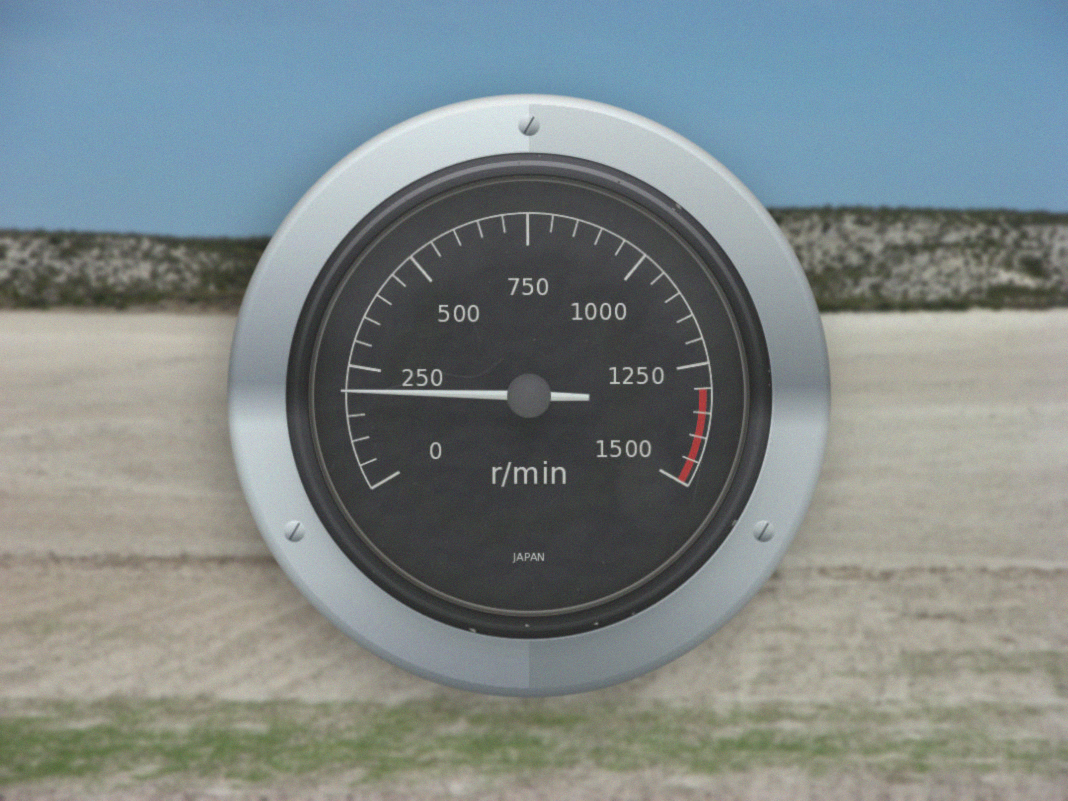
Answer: 200rpm
